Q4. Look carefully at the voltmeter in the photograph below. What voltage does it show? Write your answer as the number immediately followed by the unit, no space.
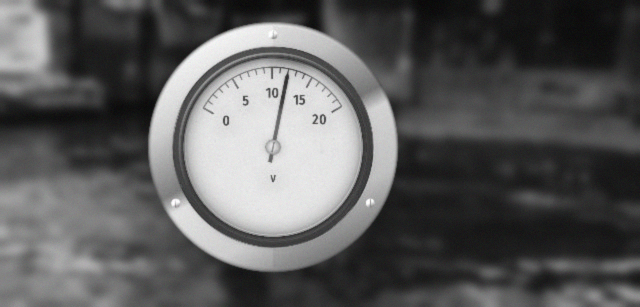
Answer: 12V
